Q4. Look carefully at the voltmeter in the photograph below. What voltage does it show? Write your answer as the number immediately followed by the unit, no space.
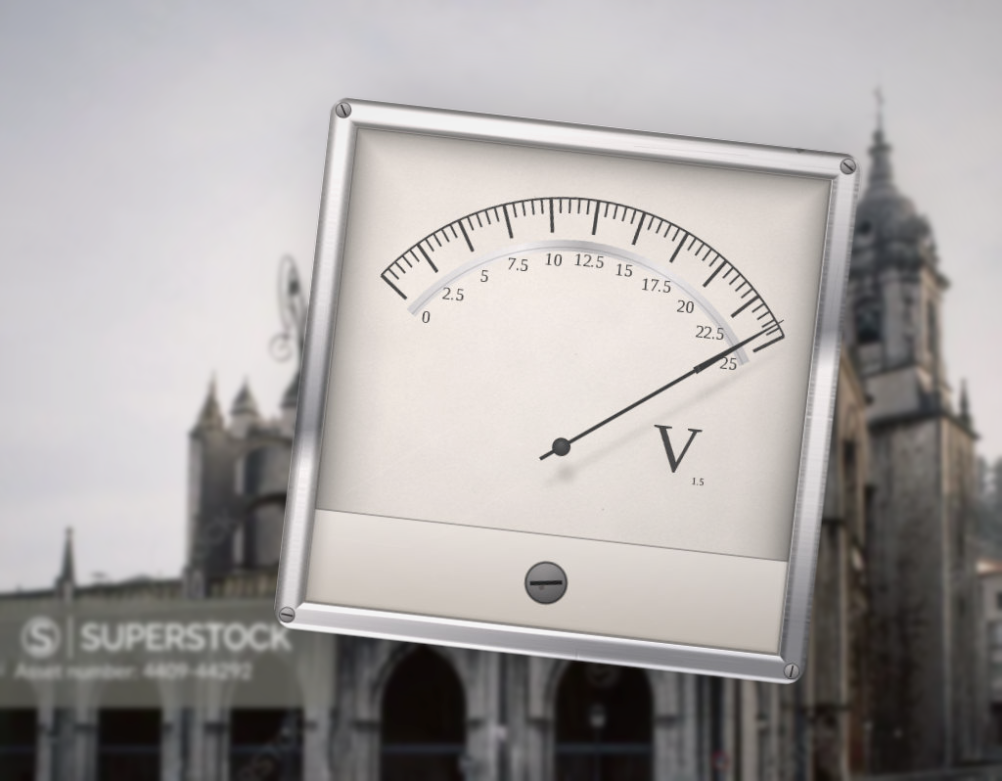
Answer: 24.25V
